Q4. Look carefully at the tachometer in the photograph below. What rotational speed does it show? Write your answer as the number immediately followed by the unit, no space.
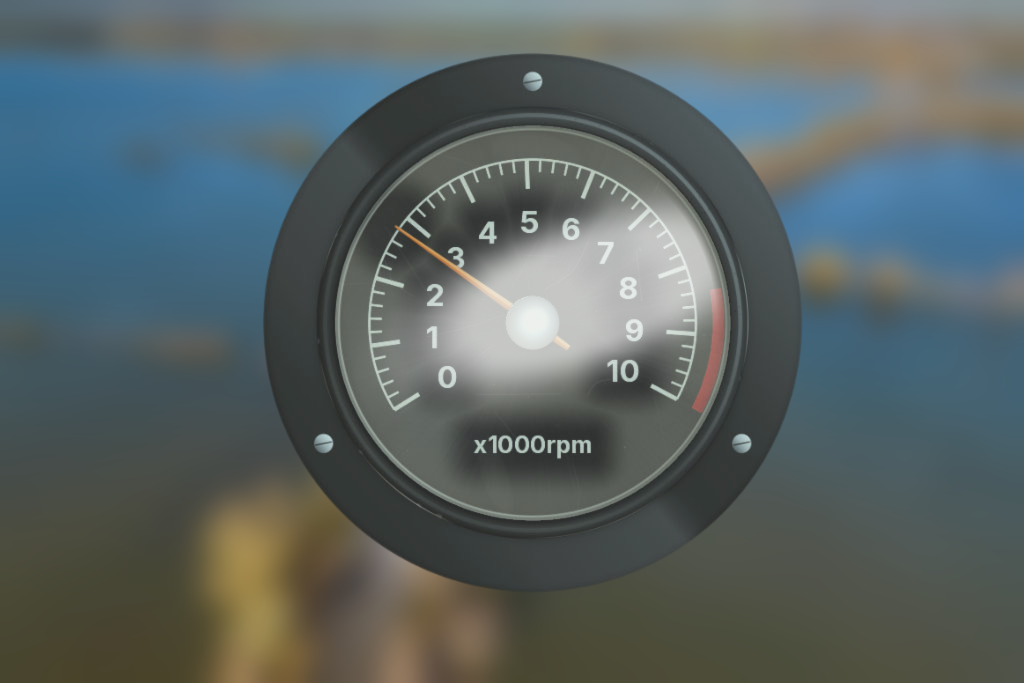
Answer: 2800rpm
